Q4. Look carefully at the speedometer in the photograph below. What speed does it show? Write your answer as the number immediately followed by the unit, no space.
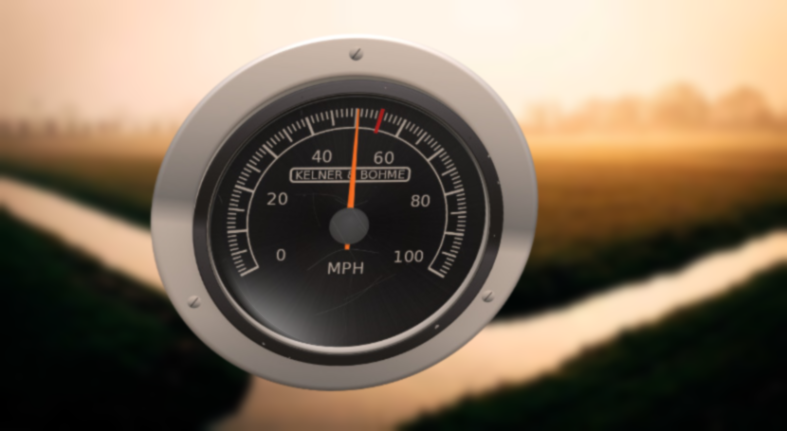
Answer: 50mph
